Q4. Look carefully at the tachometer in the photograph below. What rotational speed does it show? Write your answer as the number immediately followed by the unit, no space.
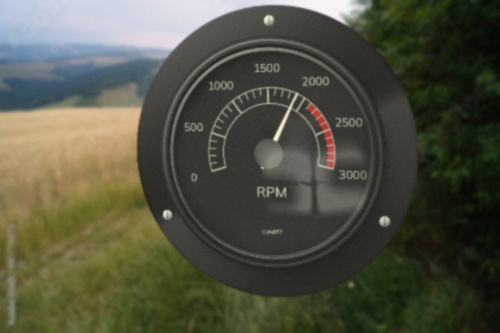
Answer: 1900rpm
